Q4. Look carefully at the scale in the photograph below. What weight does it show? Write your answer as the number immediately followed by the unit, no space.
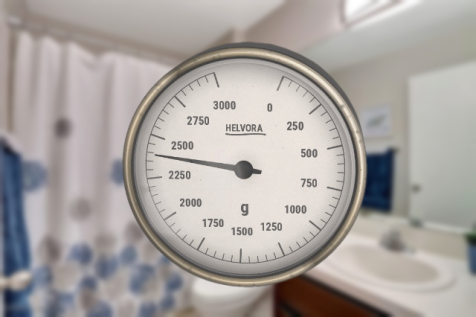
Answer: 2400g
